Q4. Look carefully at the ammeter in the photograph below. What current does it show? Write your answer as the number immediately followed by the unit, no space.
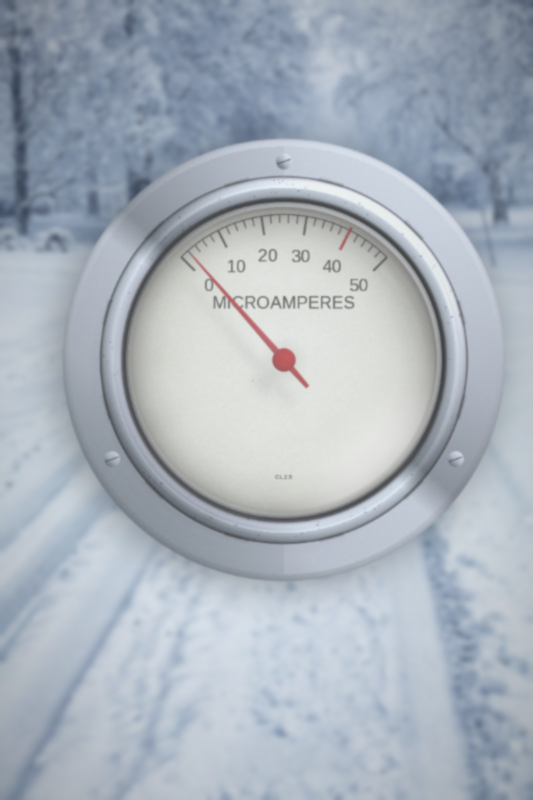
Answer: 2µA
